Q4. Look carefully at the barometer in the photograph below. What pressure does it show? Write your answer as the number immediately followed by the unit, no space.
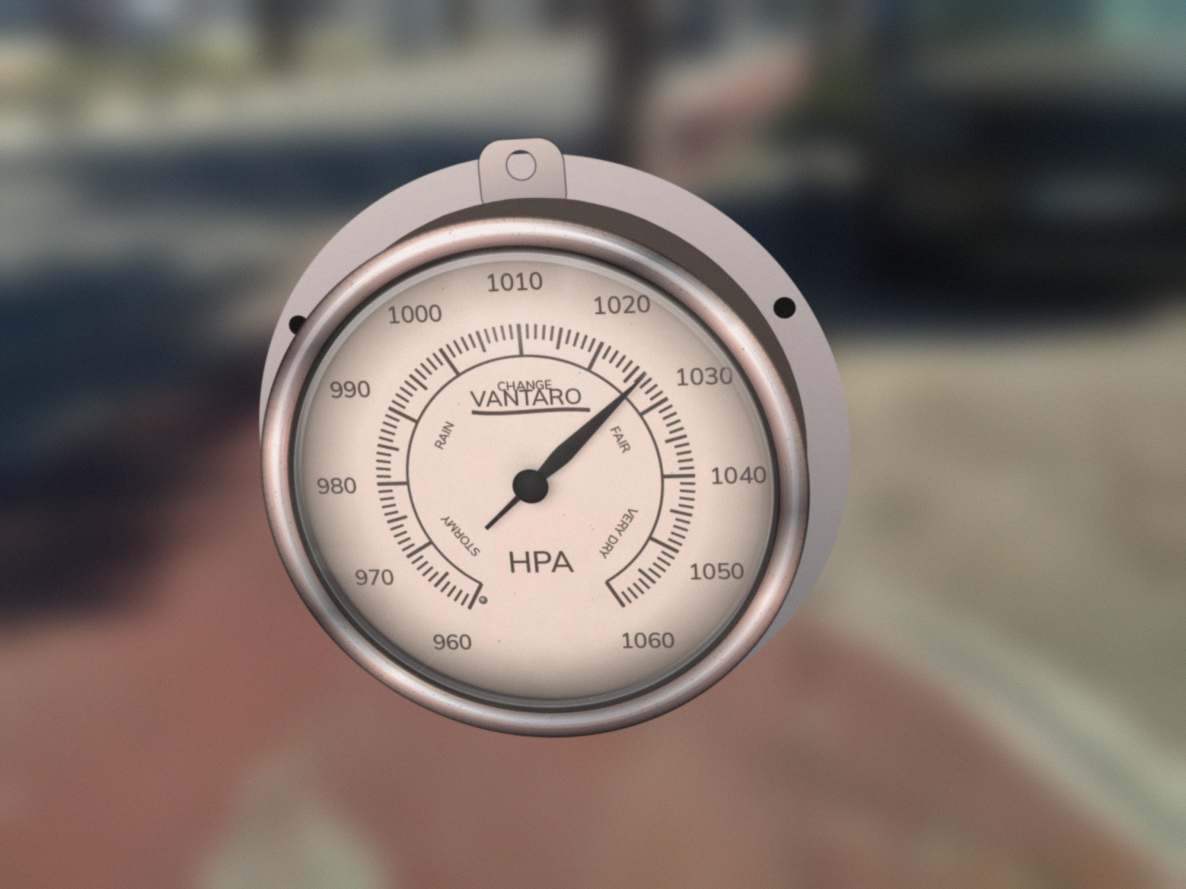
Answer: 1026hPa
